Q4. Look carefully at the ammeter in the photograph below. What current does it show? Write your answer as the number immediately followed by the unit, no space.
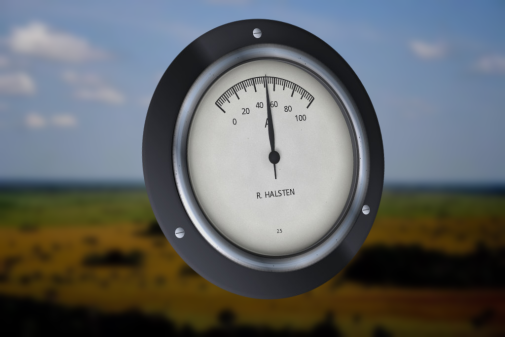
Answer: 50A
